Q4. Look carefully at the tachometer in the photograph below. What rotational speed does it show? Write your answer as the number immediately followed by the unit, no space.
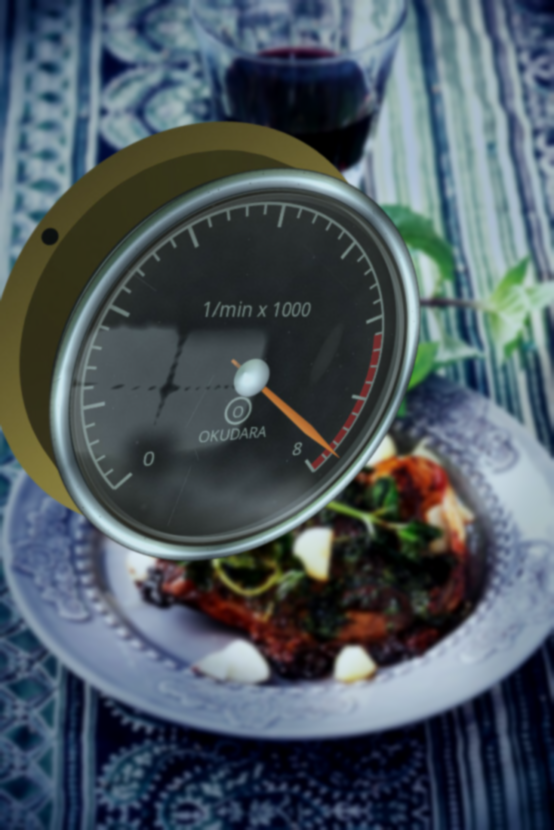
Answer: 7700rpm
